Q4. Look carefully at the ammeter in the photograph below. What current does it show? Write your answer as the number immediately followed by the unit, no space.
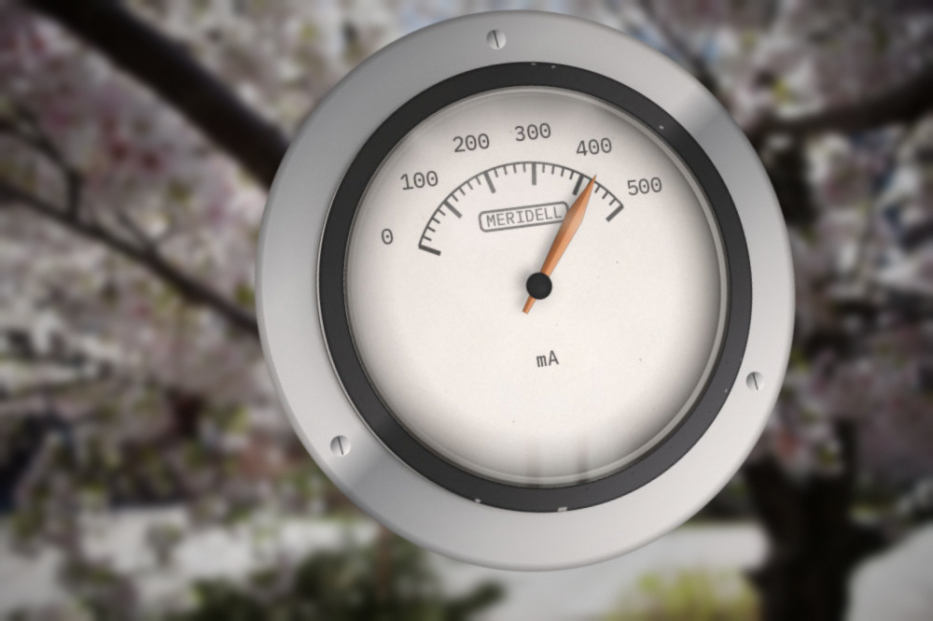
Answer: 420mA
